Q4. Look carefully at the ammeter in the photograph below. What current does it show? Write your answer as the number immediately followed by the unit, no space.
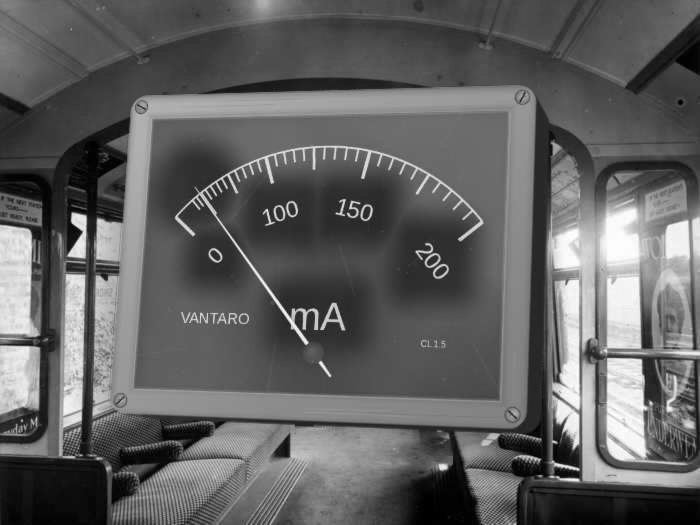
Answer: 50mA
